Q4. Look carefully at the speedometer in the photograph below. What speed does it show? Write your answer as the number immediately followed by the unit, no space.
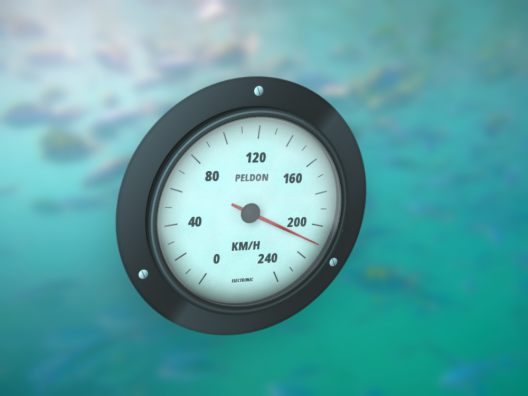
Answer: 210km/h
